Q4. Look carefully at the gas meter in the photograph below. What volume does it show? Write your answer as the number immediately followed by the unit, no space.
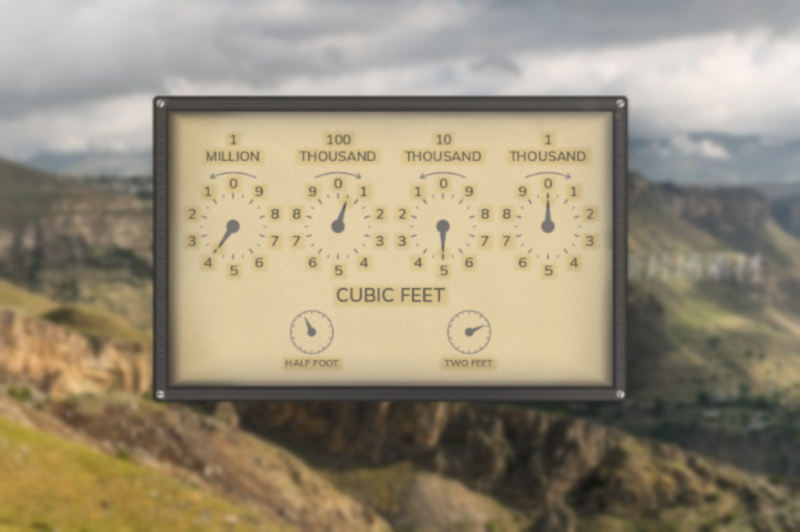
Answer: 405000ft³
